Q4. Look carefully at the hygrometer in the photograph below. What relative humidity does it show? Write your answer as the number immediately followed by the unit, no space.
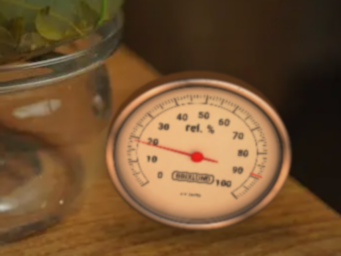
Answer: 20%
